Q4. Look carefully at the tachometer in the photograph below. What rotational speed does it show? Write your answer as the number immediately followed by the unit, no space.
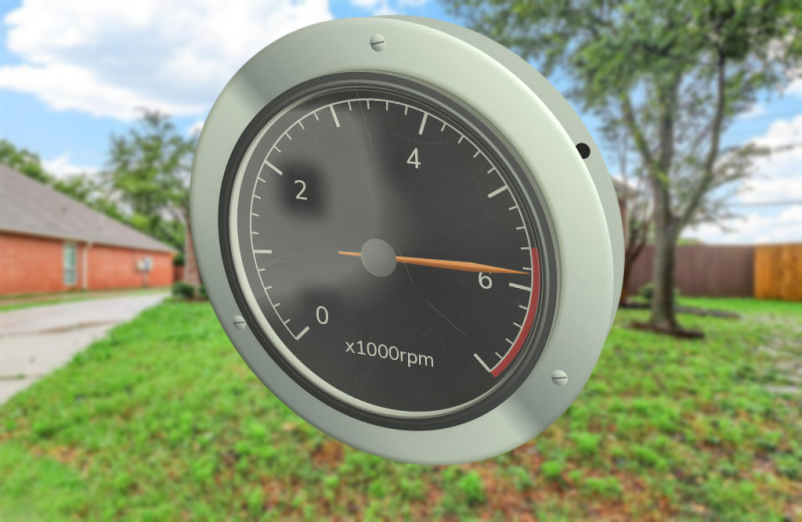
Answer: 5800rpm
